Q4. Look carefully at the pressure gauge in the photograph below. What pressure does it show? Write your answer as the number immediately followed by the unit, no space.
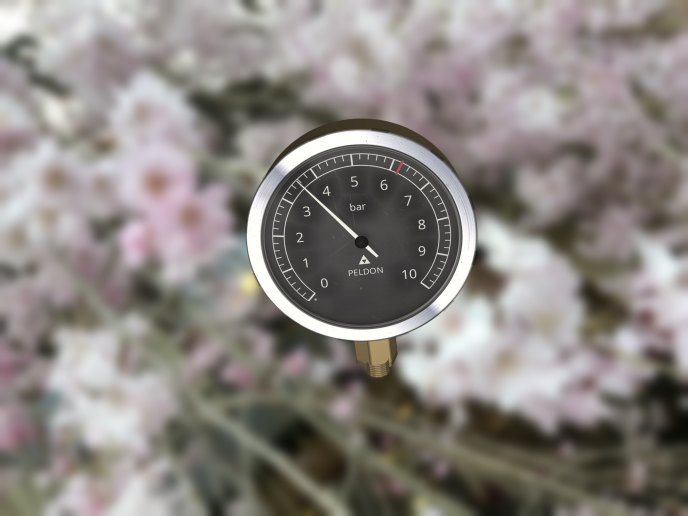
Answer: 3.6bar
